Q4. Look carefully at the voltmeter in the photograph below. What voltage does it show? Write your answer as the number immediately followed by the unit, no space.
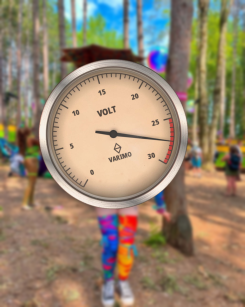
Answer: 27.5V
